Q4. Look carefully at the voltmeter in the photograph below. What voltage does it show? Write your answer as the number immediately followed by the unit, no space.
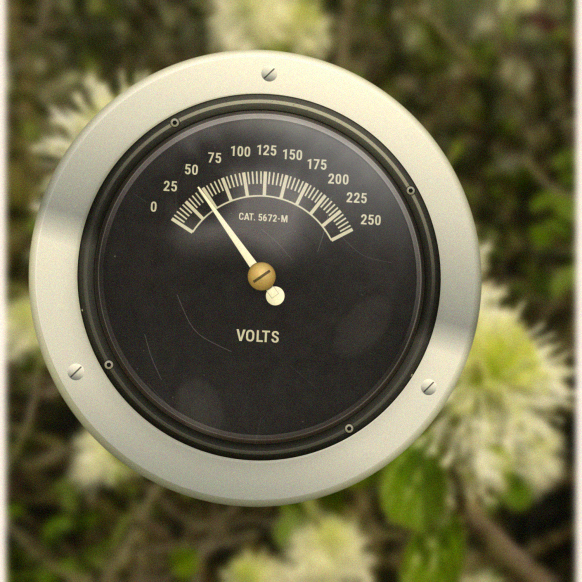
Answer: 45V
